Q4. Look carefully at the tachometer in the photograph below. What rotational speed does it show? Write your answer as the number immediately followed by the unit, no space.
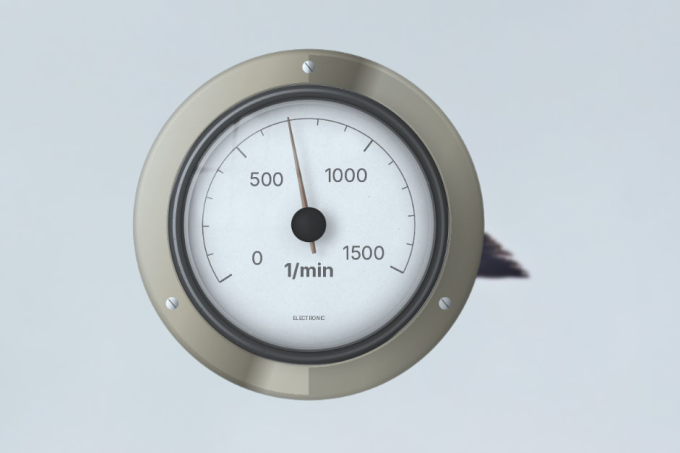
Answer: 700rpm
